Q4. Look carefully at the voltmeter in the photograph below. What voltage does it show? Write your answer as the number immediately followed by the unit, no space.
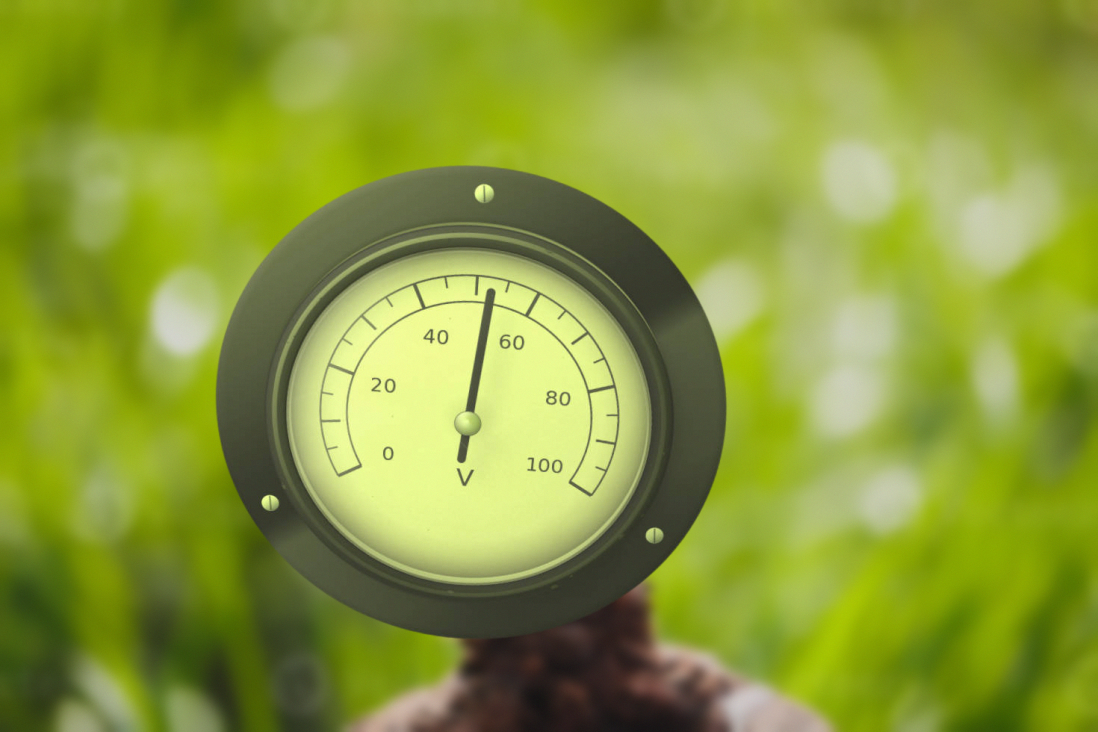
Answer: 52.5V
